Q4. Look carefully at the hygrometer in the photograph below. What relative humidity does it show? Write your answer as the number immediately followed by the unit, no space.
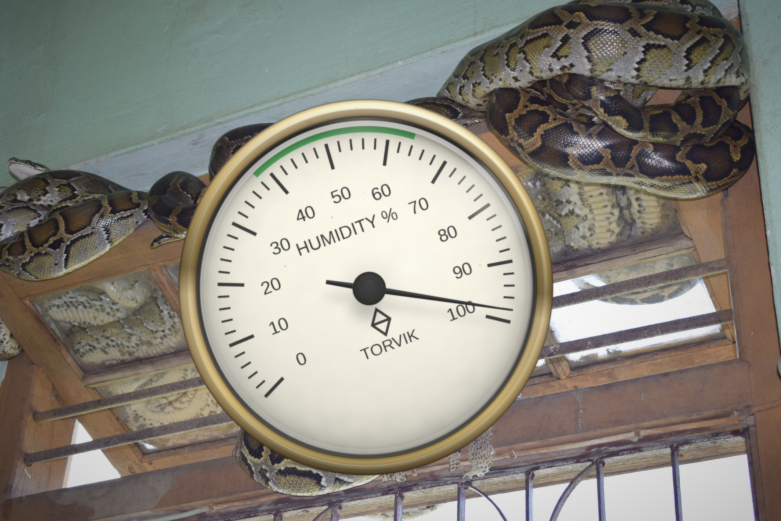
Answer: 98%
